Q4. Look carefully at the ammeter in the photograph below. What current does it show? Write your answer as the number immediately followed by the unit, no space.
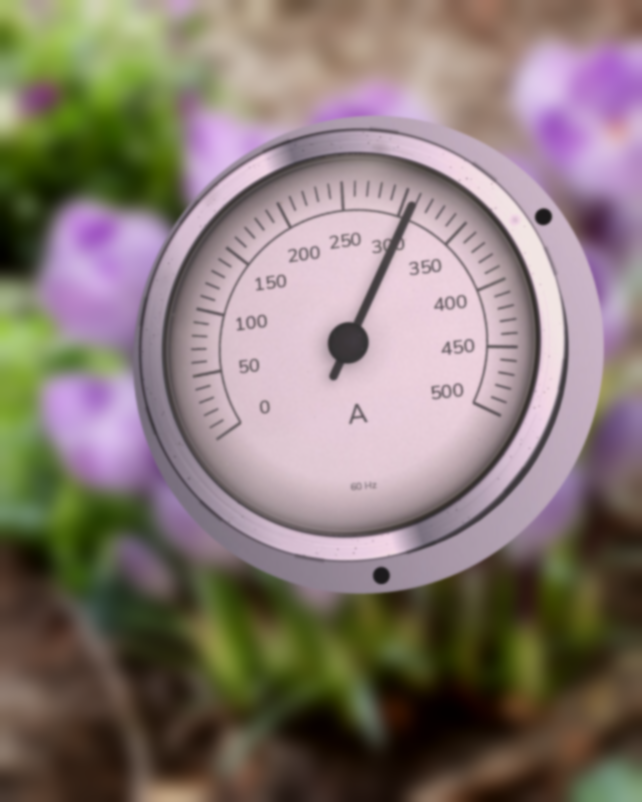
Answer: 310A
